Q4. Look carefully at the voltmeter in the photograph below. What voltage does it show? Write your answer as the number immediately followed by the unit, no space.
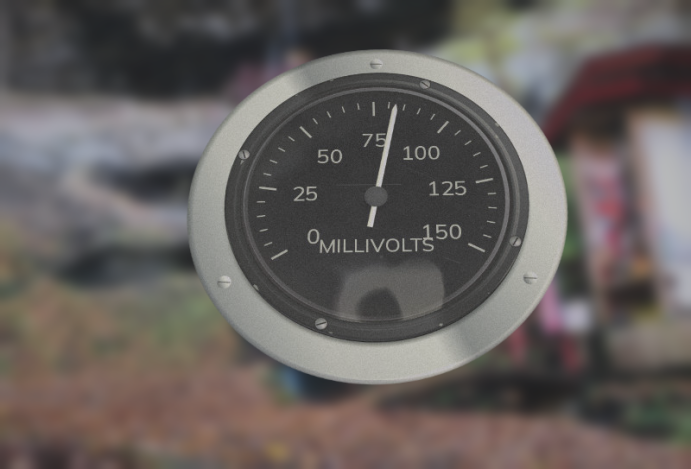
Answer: 82.5mV
